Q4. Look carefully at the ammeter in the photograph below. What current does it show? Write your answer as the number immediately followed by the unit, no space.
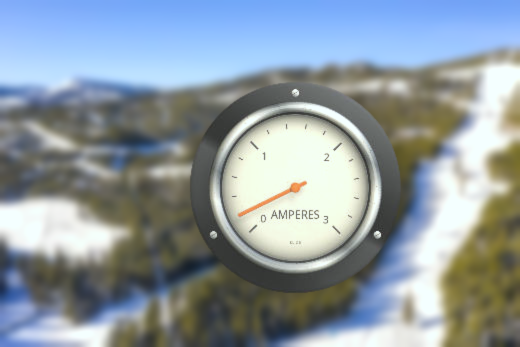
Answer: 0.2A
